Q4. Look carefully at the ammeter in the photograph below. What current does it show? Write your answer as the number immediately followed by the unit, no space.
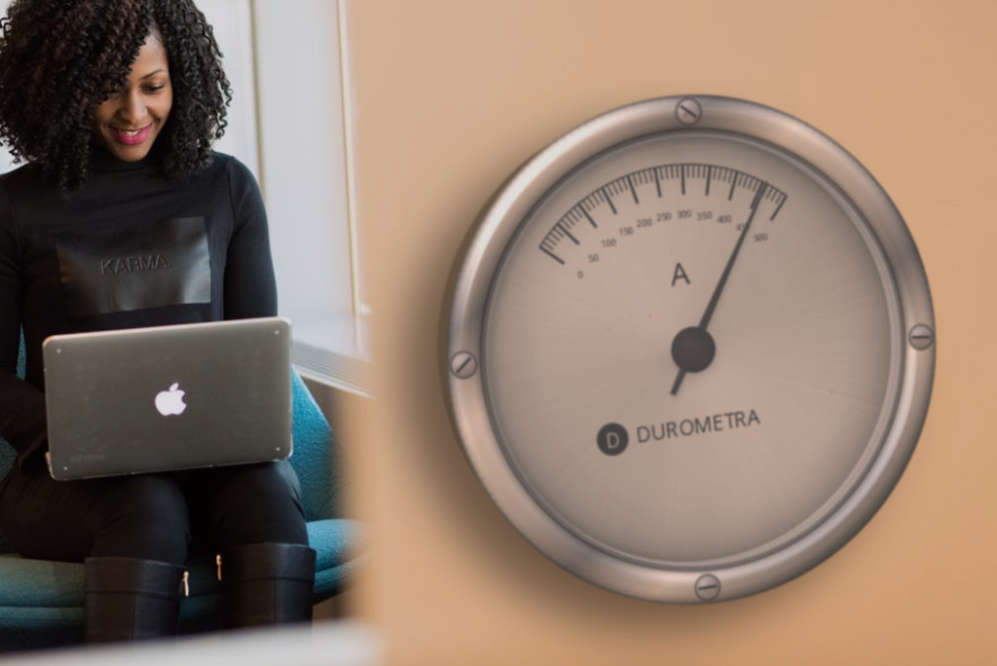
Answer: 450A
